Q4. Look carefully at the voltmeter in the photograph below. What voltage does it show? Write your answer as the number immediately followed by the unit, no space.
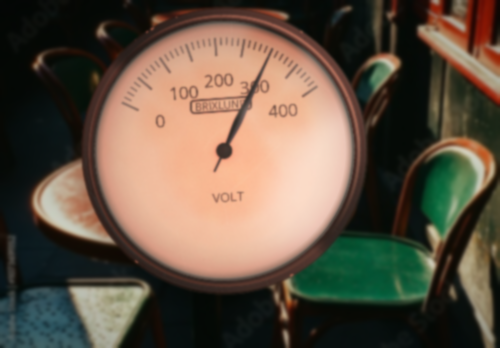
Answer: 300V
